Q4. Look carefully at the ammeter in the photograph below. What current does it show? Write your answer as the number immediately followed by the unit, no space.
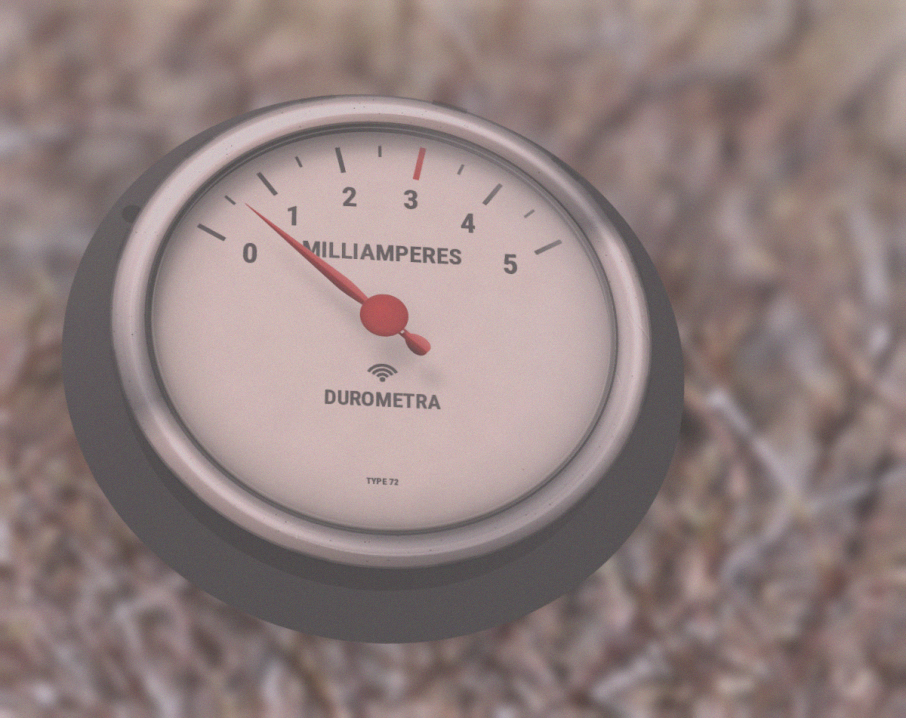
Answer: 0.5mA
